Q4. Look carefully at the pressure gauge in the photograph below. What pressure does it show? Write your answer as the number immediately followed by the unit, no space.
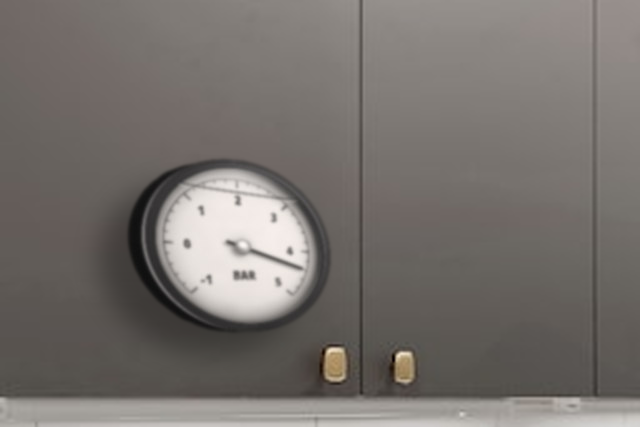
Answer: 4.4bar
